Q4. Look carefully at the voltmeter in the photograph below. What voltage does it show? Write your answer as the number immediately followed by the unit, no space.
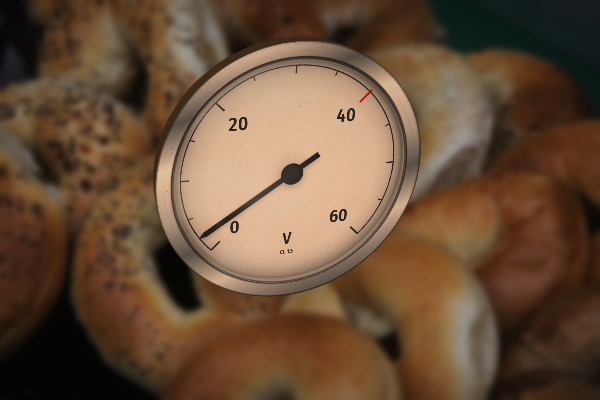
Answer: 2.5V
